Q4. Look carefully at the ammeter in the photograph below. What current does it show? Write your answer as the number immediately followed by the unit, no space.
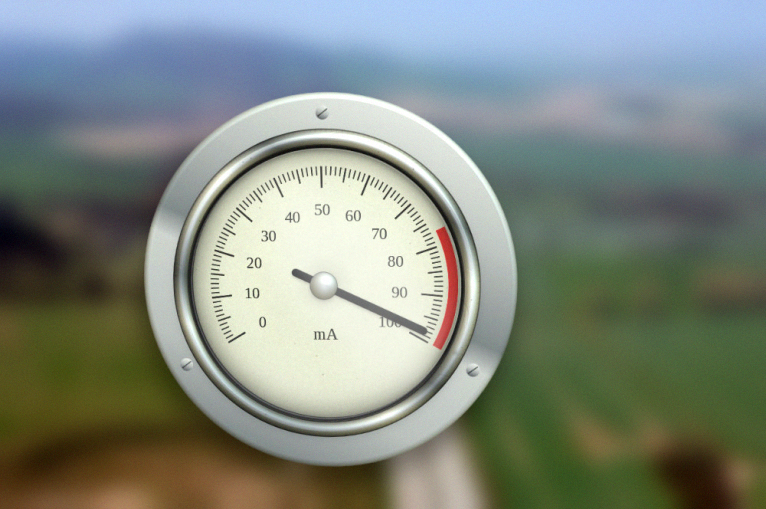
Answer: 98mA
